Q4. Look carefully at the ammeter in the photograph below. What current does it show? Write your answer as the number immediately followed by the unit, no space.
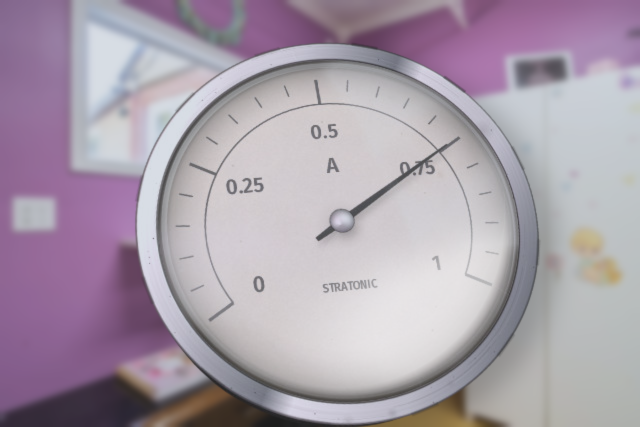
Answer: 0.75A
